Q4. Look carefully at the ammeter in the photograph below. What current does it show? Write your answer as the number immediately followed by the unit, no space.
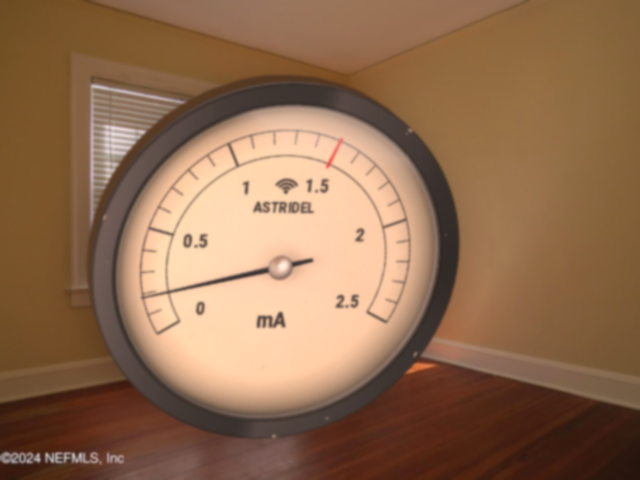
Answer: 0.2mA
